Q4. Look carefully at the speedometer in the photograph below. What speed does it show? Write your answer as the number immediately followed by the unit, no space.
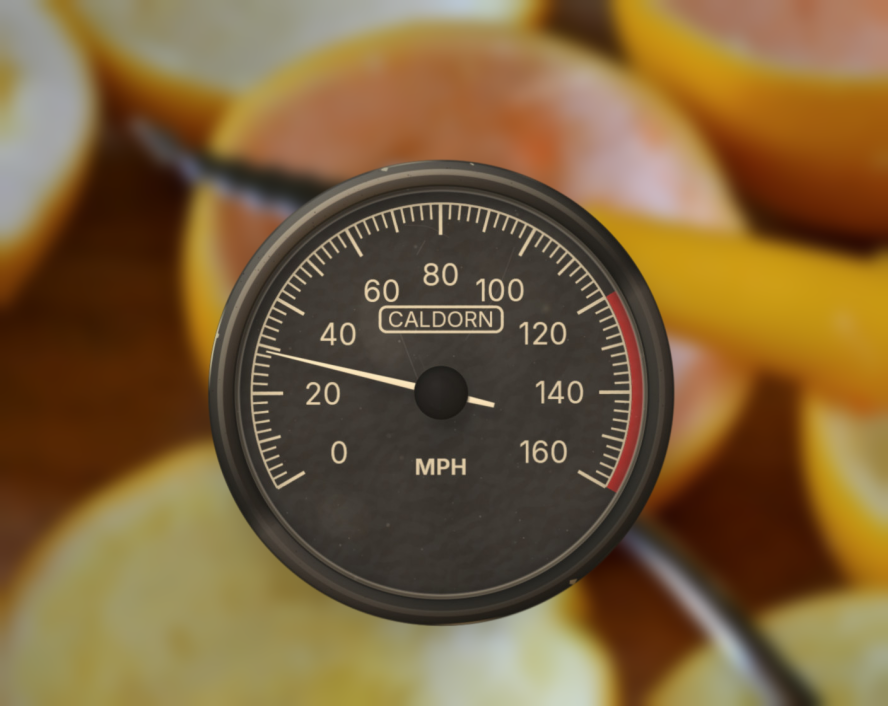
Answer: 29mph
